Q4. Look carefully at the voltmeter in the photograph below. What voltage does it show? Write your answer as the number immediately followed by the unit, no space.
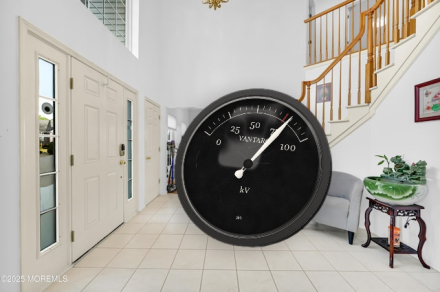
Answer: 80kV
